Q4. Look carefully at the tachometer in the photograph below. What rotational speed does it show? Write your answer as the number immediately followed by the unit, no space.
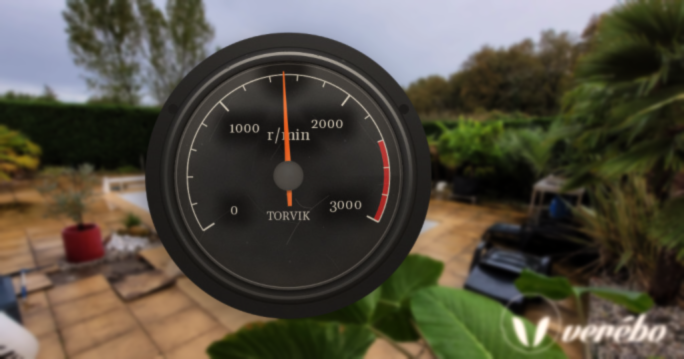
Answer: 1500rpm
